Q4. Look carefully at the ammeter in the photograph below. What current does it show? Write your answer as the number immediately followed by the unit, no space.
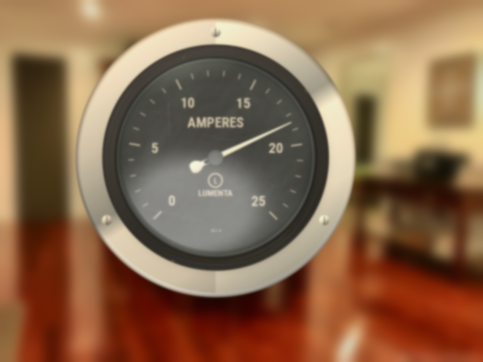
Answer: 18.5A
